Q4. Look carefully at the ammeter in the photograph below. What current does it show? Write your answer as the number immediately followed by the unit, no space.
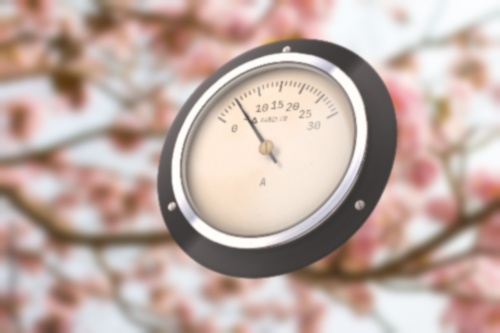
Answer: 5A
